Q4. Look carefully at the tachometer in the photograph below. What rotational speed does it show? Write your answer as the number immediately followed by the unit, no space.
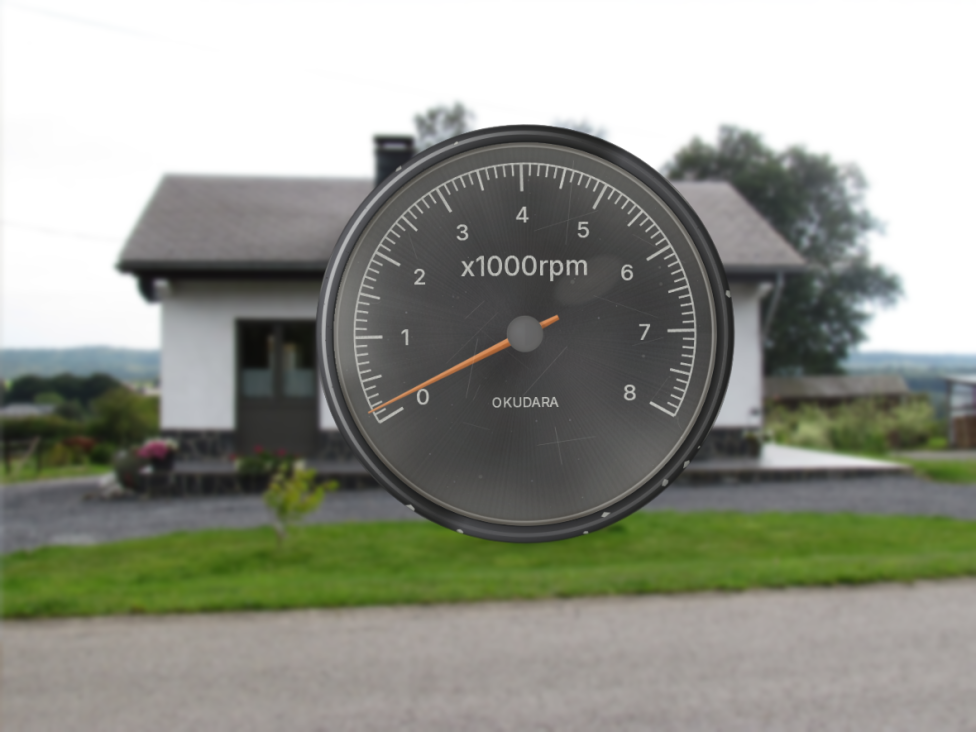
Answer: 150rpm
